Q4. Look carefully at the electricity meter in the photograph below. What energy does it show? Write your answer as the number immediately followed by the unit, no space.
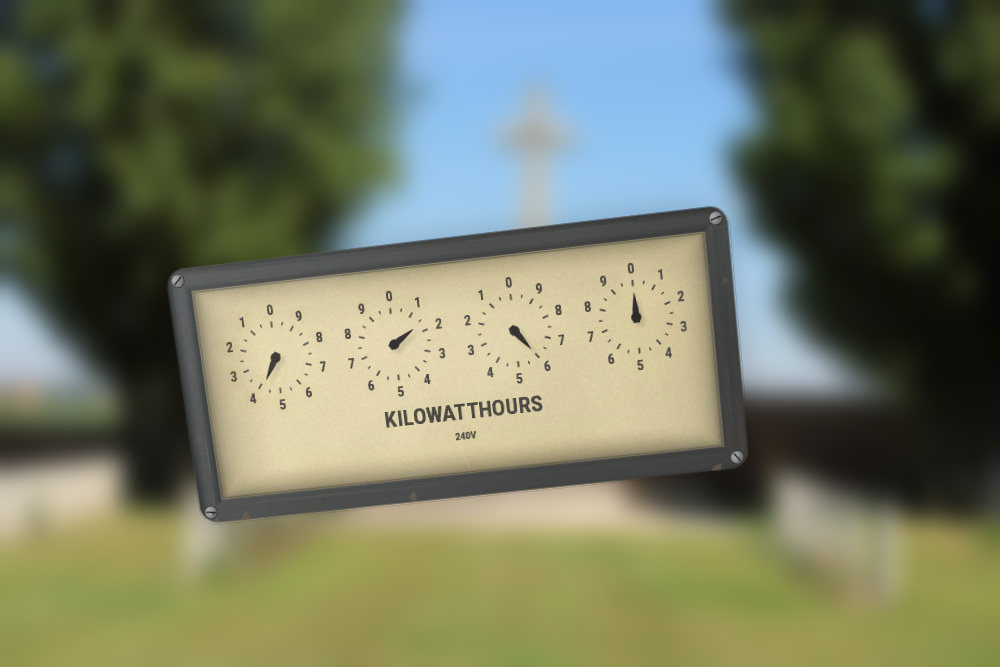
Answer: 4160kWh
